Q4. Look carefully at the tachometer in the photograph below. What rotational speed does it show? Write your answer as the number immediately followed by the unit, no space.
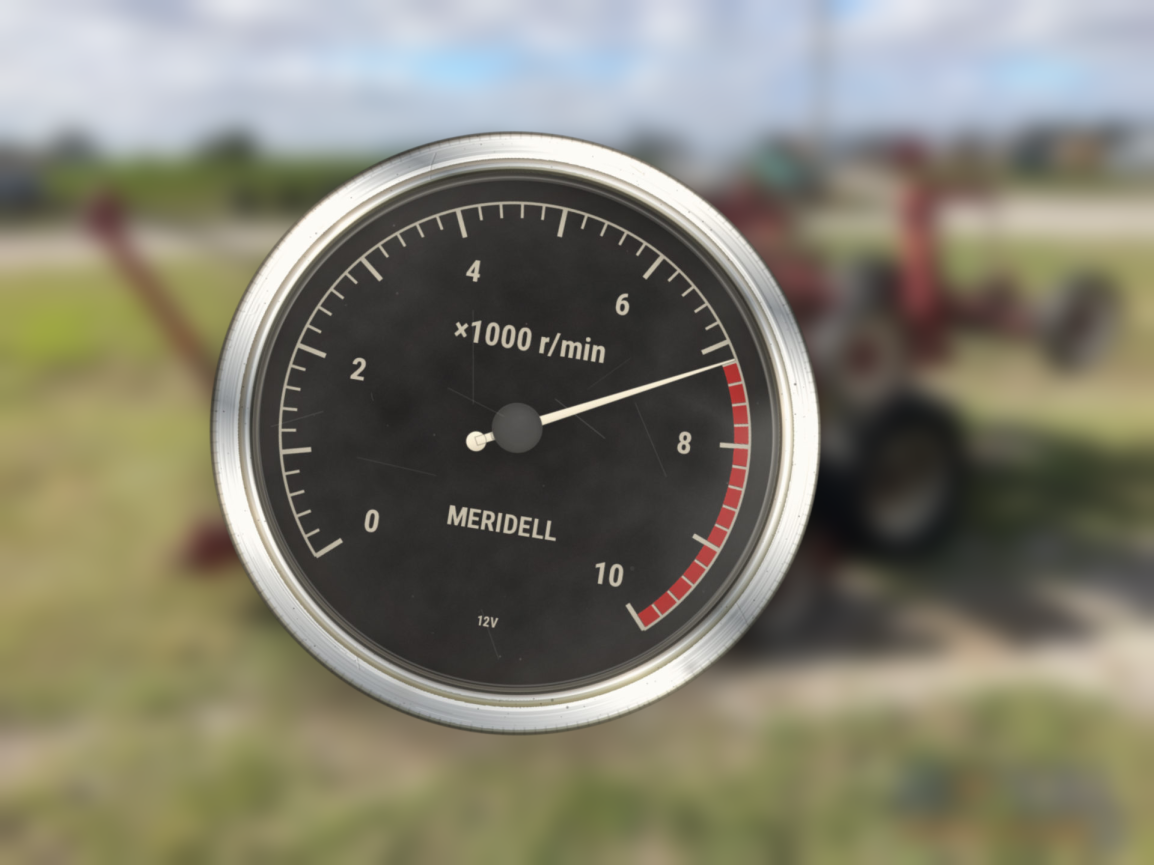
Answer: 7200rpm
